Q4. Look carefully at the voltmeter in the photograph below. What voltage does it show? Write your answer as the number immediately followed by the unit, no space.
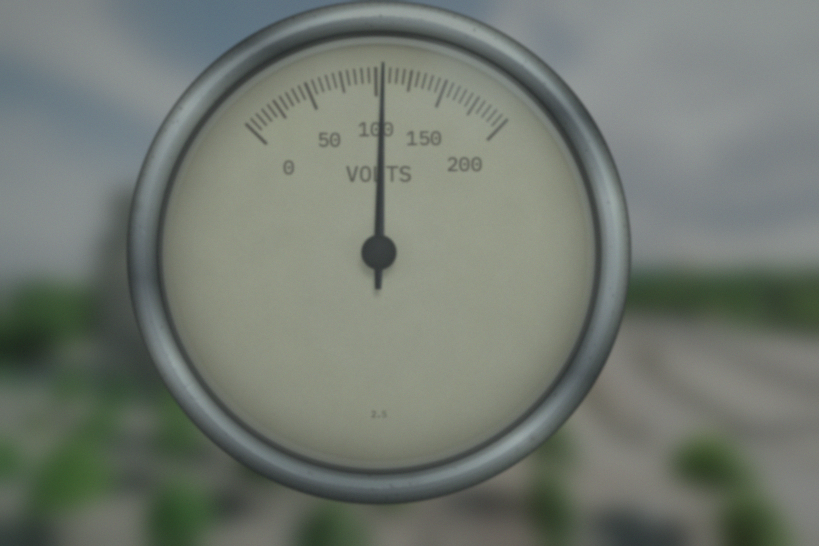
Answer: 105V
